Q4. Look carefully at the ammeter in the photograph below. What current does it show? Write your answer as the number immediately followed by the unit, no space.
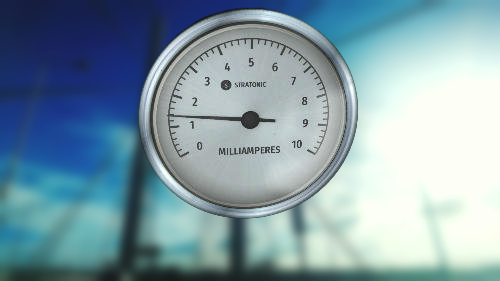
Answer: 1.4mA
